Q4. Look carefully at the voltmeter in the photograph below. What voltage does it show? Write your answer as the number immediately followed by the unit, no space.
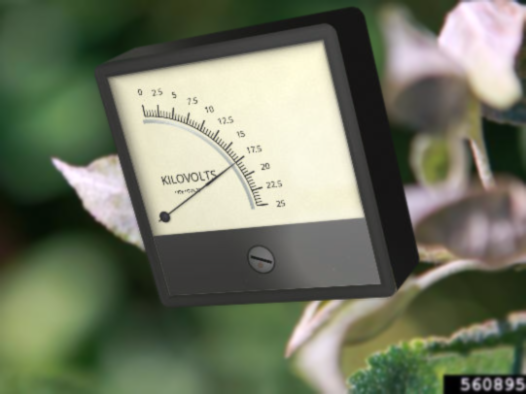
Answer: 17.5kV
